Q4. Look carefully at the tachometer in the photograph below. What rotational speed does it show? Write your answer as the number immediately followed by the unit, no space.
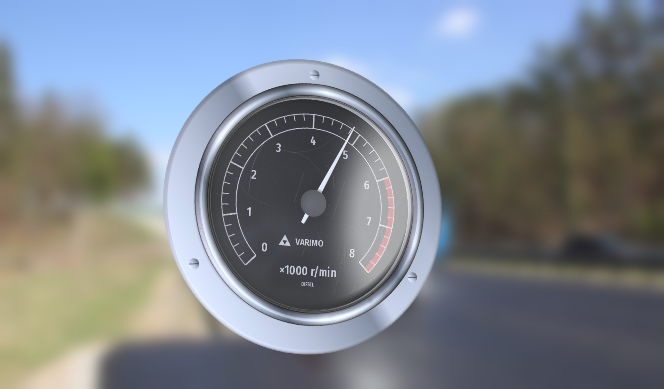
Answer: 4800rpm
